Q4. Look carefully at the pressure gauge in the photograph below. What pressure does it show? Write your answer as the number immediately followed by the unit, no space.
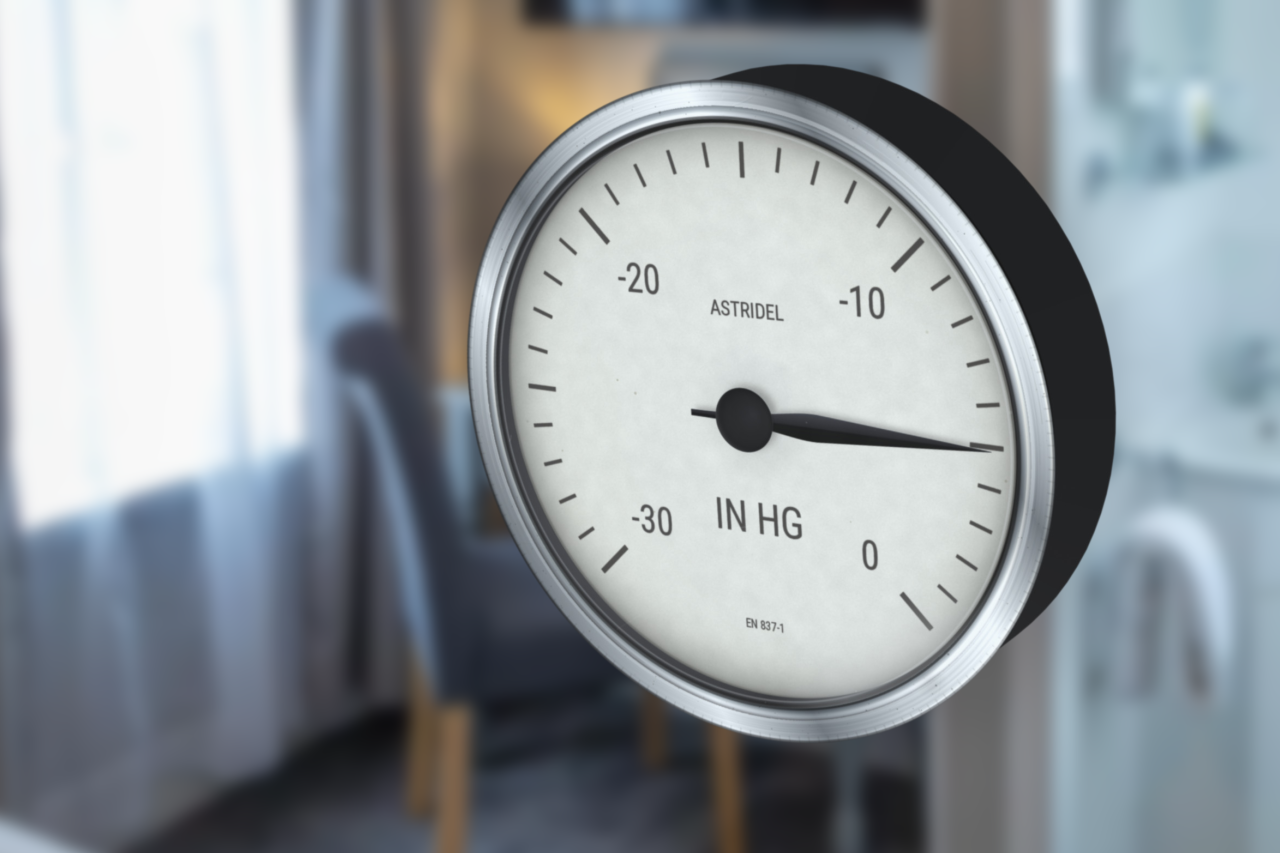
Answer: -5inHg
